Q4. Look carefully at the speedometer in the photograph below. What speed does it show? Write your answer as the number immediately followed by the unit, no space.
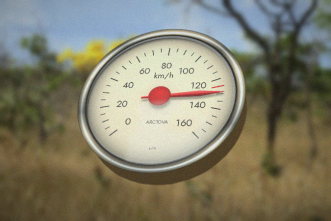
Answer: 130km/h
